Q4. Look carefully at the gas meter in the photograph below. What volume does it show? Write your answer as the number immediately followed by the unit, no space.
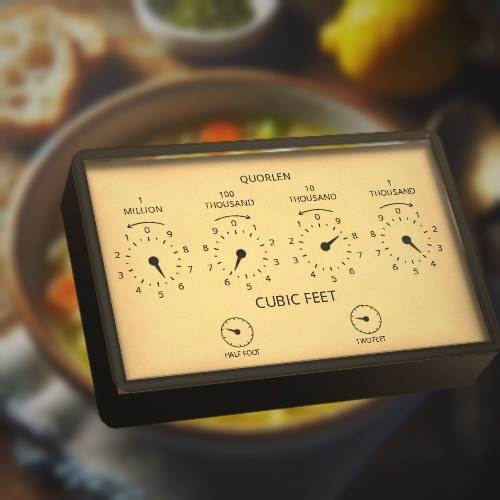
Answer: 558400ft³
